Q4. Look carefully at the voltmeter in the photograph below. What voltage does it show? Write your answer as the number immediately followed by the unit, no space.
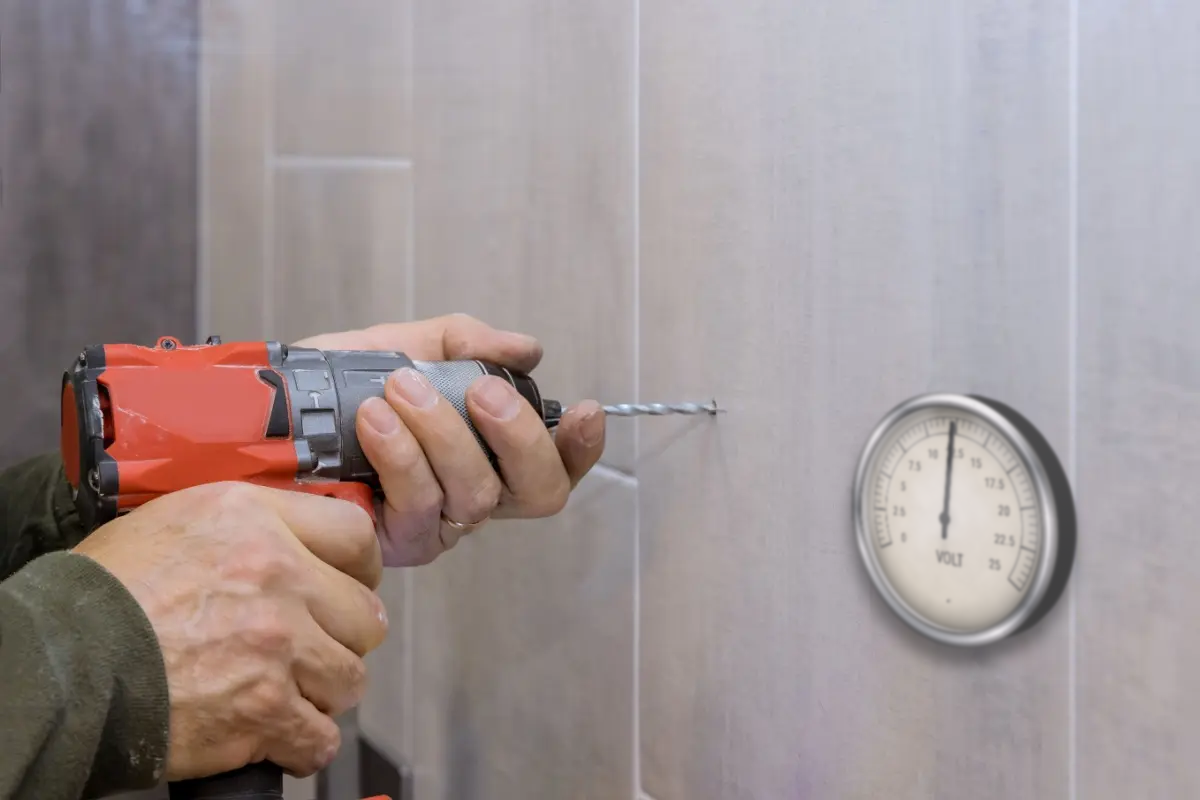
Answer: 12.5V
